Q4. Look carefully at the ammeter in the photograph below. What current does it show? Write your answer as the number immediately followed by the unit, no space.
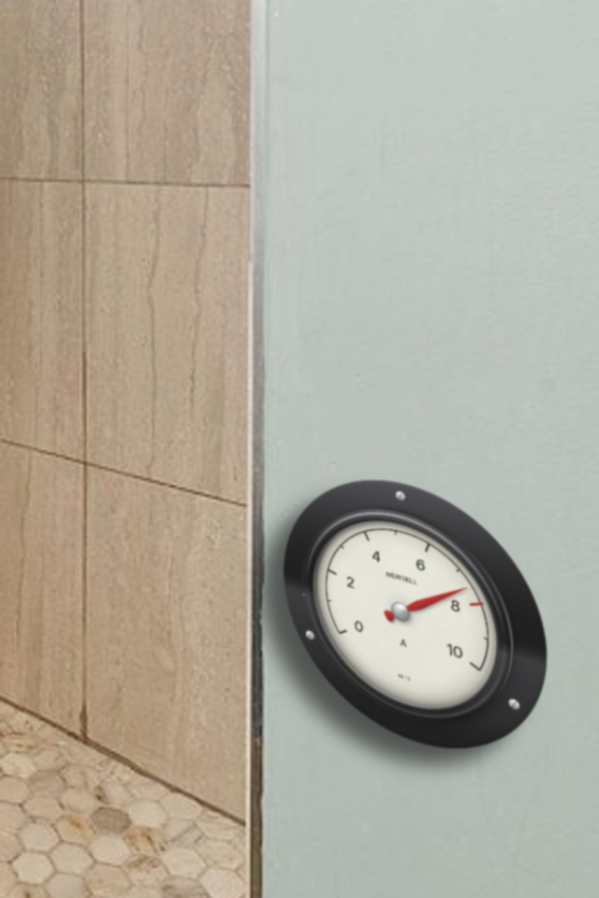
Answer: 7.5A
